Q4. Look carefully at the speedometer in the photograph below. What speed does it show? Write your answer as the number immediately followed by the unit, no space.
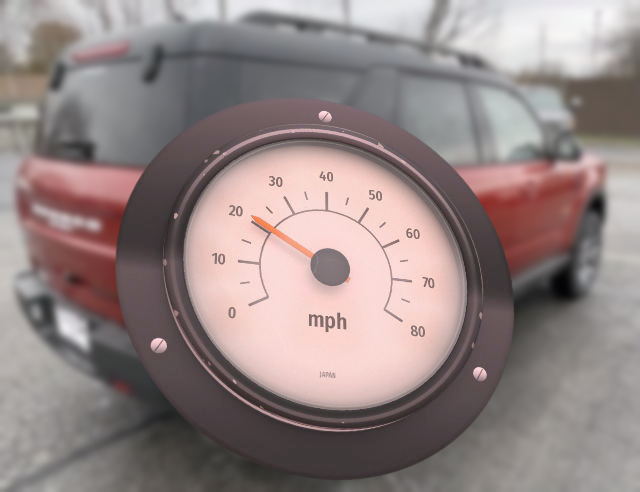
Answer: 20mph
